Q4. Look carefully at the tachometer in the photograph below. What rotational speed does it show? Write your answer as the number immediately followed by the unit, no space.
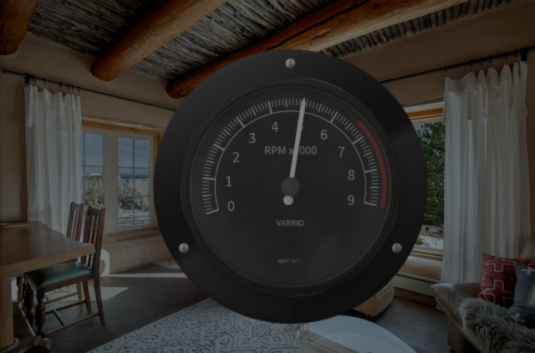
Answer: 5000rpm
